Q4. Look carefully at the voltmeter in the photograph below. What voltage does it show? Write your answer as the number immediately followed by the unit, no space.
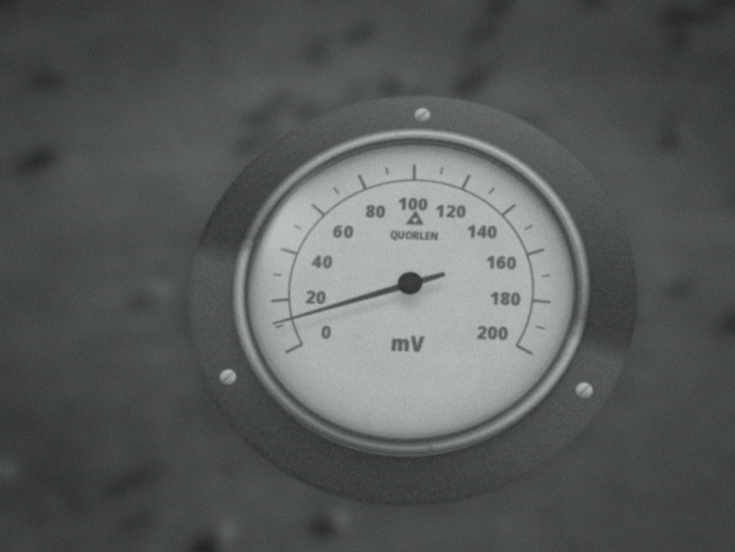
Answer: 10mV
